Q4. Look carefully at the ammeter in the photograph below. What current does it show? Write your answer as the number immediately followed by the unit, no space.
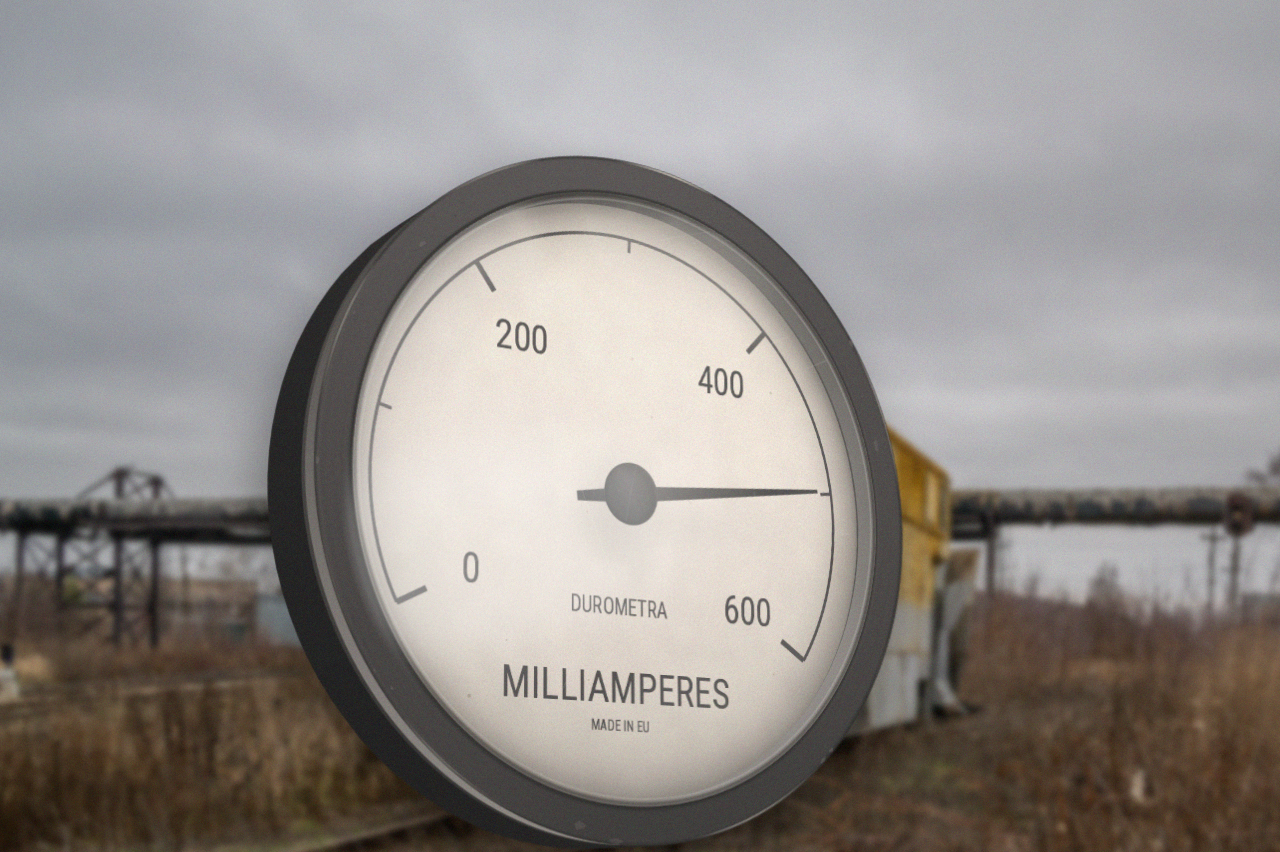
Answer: 500mA
